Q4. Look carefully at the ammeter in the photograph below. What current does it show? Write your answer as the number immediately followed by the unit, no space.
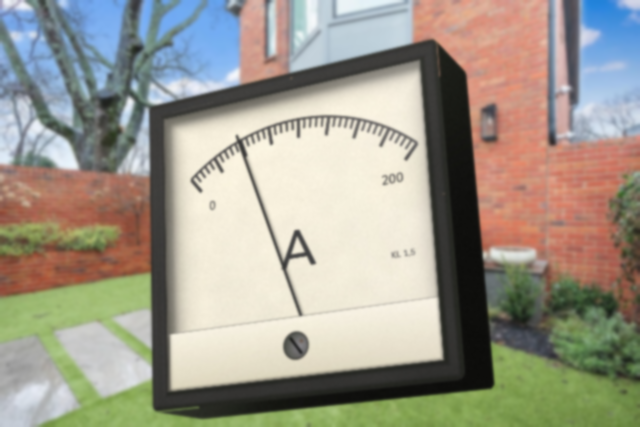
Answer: 50A
